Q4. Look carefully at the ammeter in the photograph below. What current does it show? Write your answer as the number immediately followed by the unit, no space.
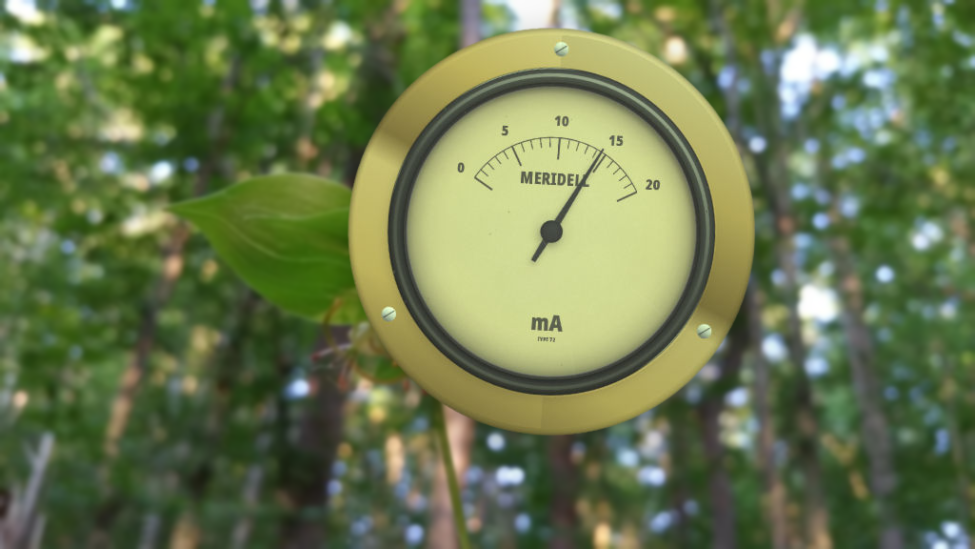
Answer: 14.5mA
